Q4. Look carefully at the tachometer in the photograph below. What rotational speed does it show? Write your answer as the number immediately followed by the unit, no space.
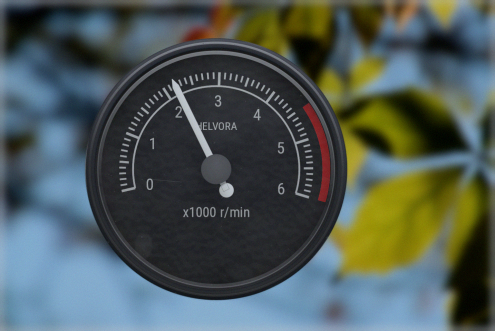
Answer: 2200rpm
